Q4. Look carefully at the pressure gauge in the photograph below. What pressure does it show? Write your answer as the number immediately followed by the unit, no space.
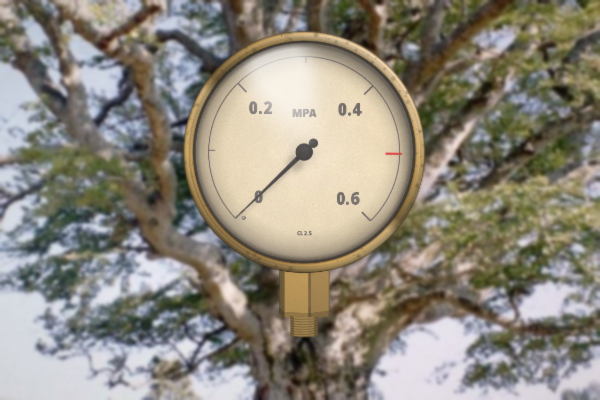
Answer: 0MPa
